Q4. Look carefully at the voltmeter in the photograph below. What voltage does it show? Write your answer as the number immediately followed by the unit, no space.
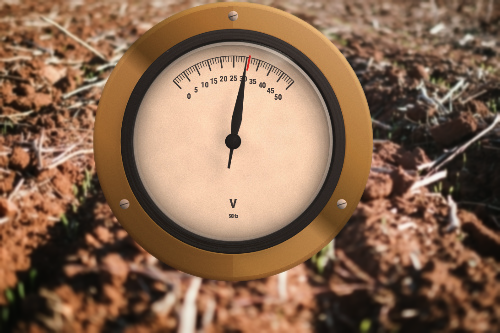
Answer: 30V
